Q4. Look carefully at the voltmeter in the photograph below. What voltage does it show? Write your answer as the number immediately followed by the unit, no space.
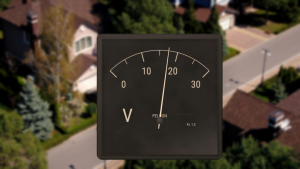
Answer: 17.5V
